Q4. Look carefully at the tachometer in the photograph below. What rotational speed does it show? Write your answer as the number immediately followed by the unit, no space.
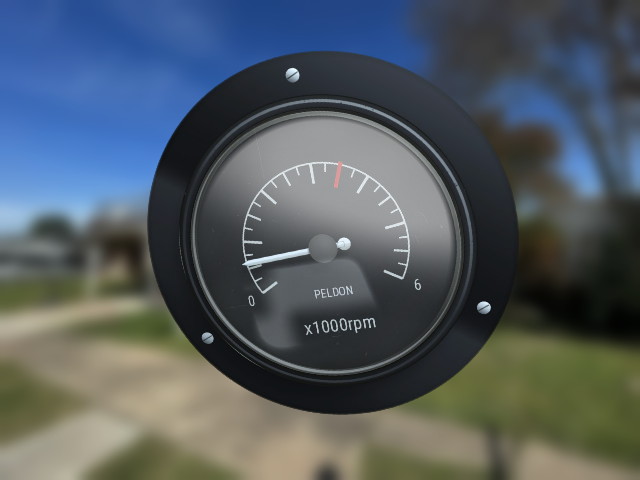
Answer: 625rpm
